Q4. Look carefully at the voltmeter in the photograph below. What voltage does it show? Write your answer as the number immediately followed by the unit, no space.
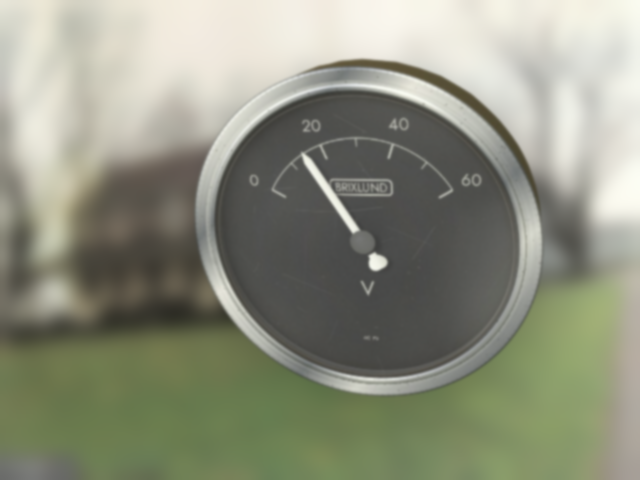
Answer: 15V
